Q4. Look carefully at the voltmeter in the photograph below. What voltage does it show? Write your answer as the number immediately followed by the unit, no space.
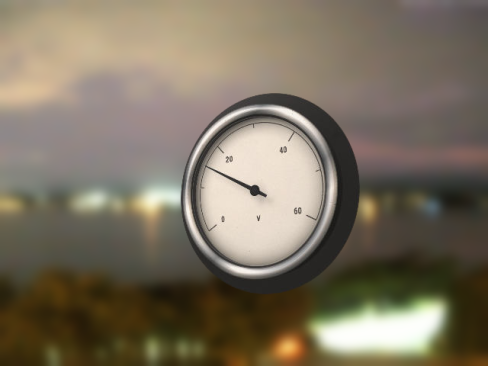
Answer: 15V
